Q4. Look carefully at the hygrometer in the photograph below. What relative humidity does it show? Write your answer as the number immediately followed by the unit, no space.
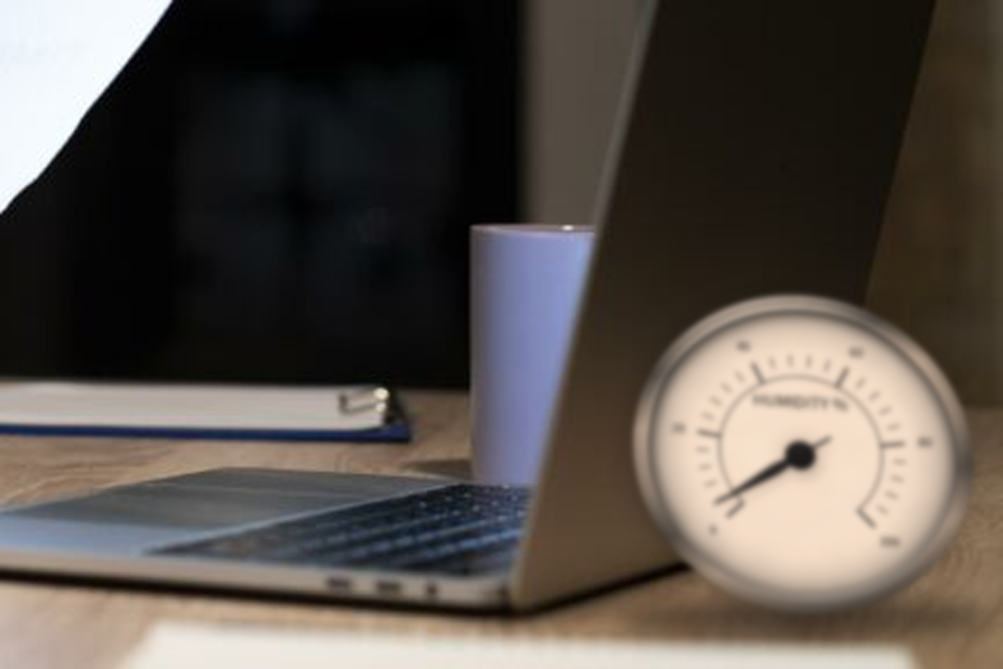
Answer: 4%
